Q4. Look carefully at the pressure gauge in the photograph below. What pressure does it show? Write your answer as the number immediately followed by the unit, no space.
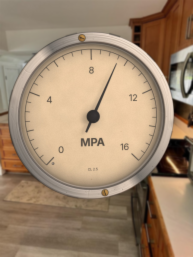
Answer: 9.5MPa
